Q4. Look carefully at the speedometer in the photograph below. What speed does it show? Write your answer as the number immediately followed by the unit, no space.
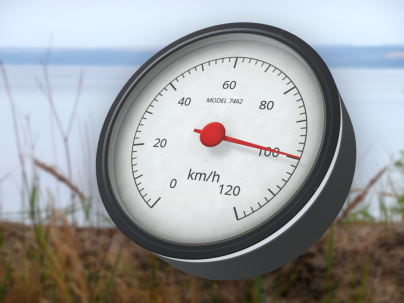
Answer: 100km/h
